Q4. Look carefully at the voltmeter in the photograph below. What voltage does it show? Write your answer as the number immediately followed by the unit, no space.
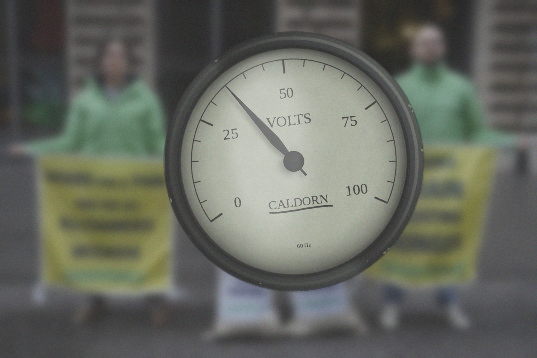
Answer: 35V
